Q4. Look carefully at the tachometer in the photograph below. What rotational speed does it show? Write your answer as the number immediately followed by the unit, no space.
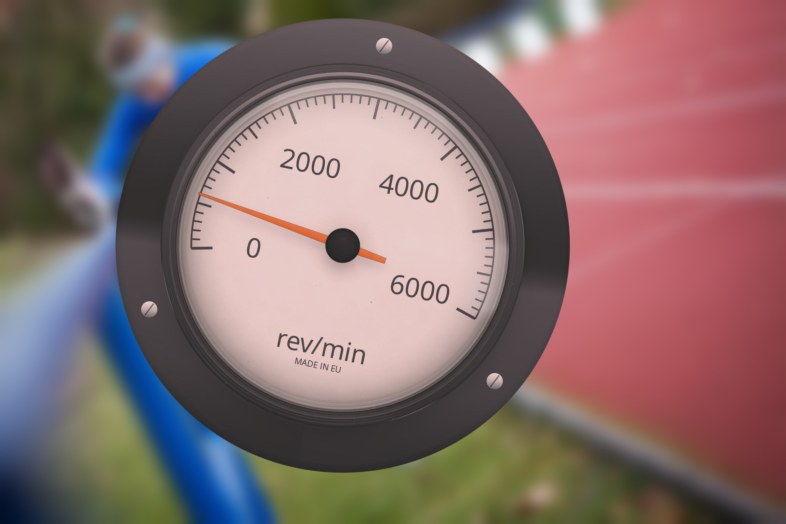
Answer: 600rpm
